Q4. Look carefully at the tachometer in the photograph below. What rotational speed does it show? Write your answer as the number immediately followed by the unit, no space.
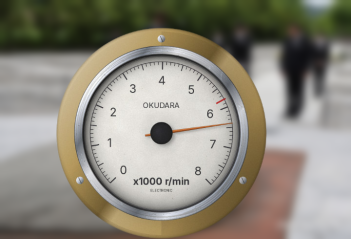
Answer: 6400rpm
